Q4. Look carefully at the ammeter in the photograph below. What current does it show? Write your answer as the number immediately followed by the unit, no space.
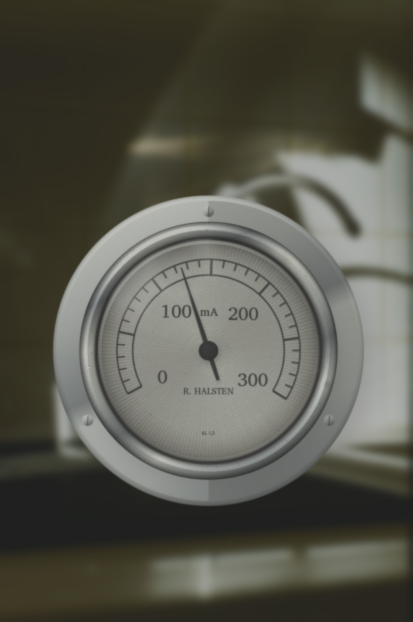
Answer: 125mA
